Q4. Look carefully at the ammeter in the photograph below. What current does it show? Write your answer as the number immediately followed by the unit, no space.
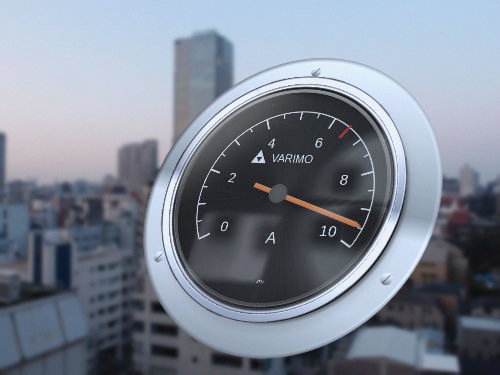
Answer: 9.5A
